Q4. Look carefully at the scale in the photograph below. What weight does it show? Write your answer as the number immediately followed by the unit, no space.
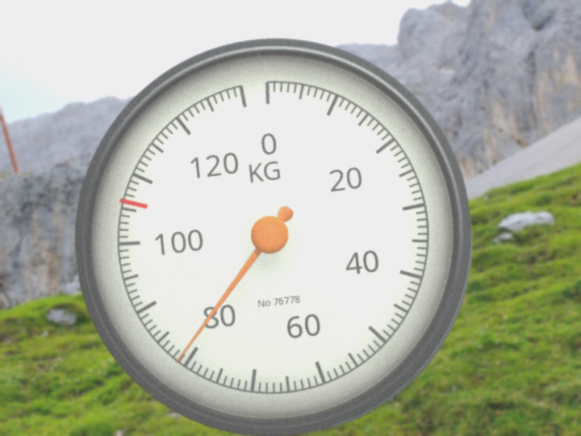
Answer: 81kg
